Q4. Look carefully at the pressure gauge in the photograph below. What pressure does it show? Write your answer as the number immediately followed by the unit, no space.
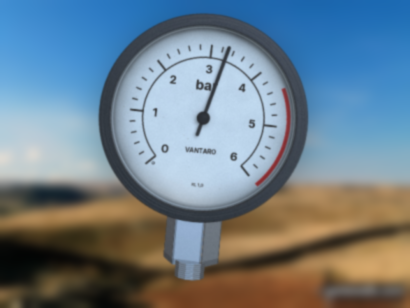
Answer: 3.3bar
